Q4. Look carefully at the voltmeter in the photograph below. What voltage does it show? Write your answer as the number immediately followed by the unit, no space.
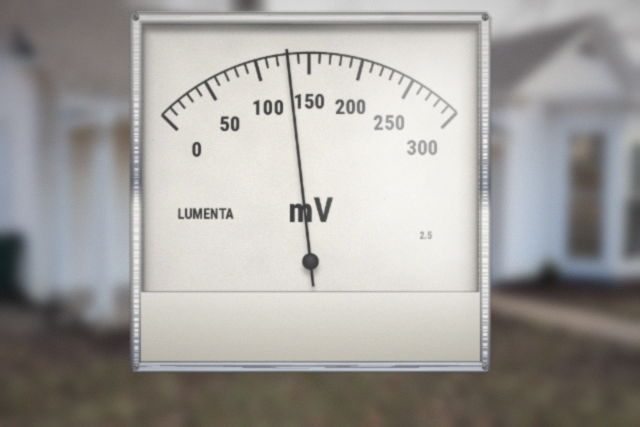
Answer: 130mV
